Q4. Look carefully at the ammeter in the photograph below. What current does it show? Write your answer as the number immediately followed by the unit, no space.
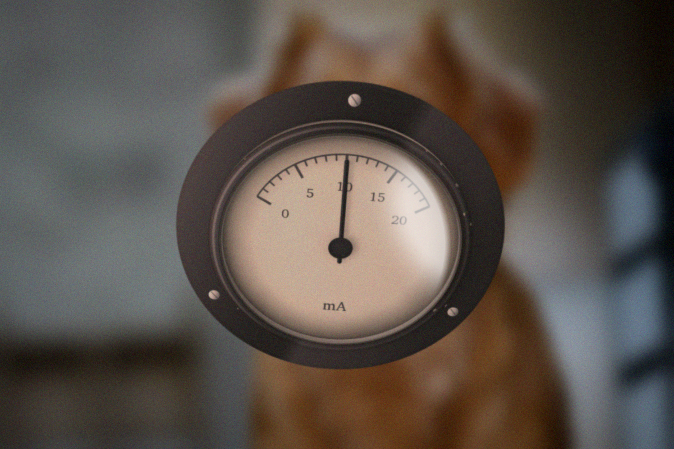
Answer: 10mA
